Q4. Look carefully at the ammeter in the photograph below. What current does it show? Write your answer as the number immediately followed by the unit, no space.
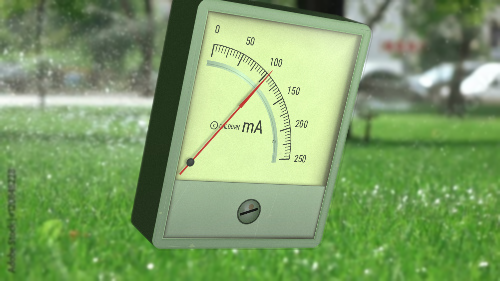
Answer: 100mA
